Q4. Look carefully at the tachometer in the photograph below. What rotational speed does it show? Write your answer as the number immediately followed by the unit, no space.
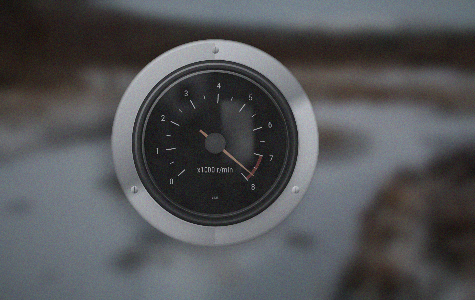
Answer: 7750rpm
